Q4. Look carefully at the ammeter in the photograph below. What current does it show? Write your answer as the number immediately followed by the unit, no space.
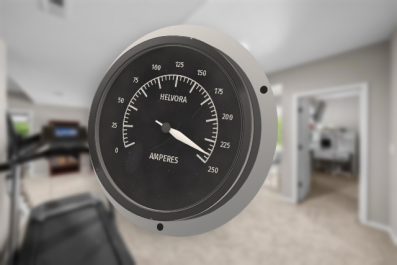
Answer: 240A
